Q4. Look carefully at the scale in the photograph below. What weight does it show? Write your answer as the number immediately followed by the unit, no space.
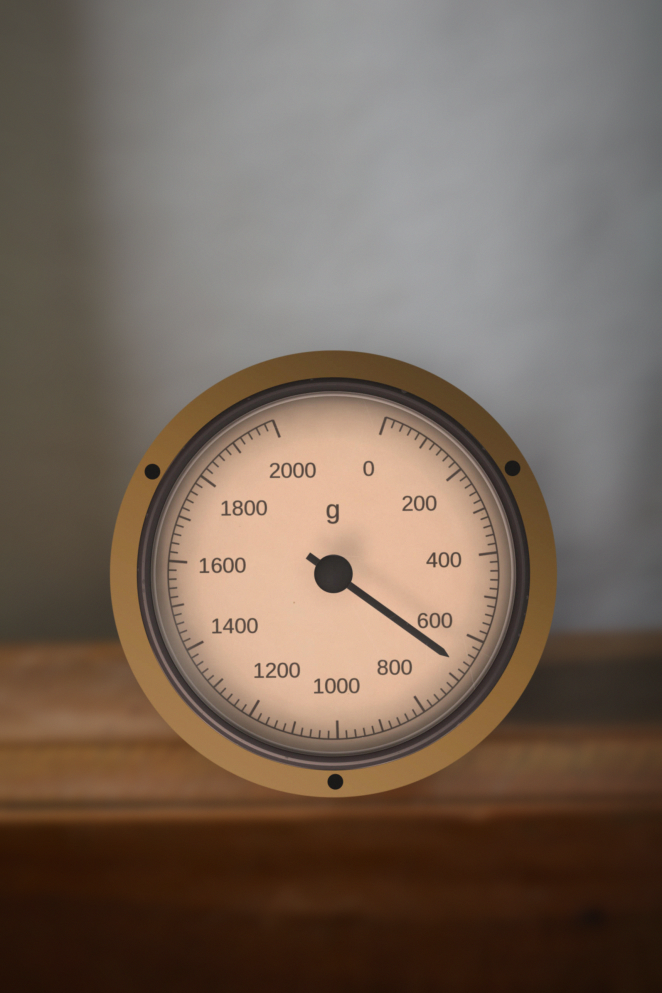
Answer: 670g
